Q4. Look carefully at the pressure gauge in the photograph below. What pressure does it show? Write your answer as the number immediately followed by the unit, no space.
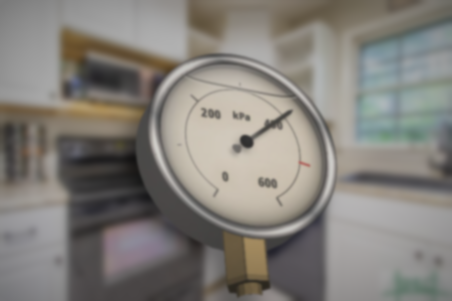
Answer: 400kPa
